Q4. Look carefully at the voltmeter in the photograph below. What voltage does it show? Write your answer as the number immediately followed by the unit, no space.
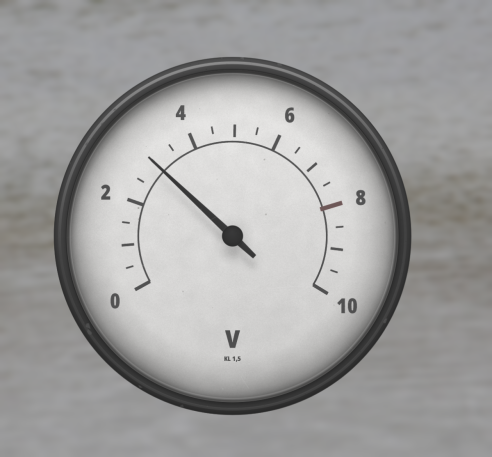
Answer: 3V
